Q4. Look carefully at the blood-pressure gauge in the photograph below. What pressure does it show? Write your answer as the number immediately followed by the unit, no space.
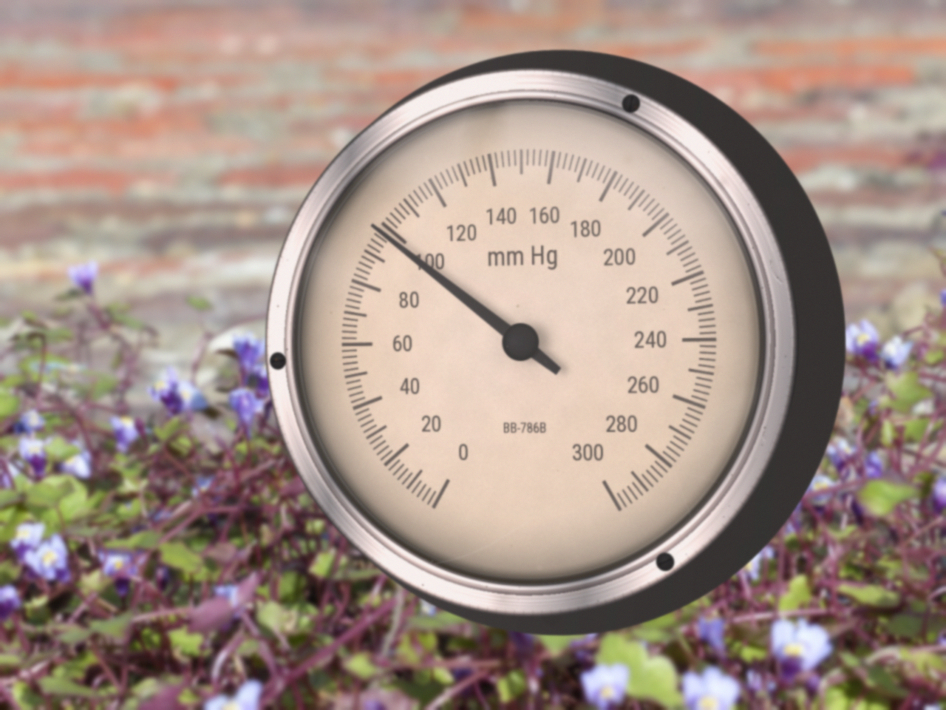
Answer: 98mmHg
